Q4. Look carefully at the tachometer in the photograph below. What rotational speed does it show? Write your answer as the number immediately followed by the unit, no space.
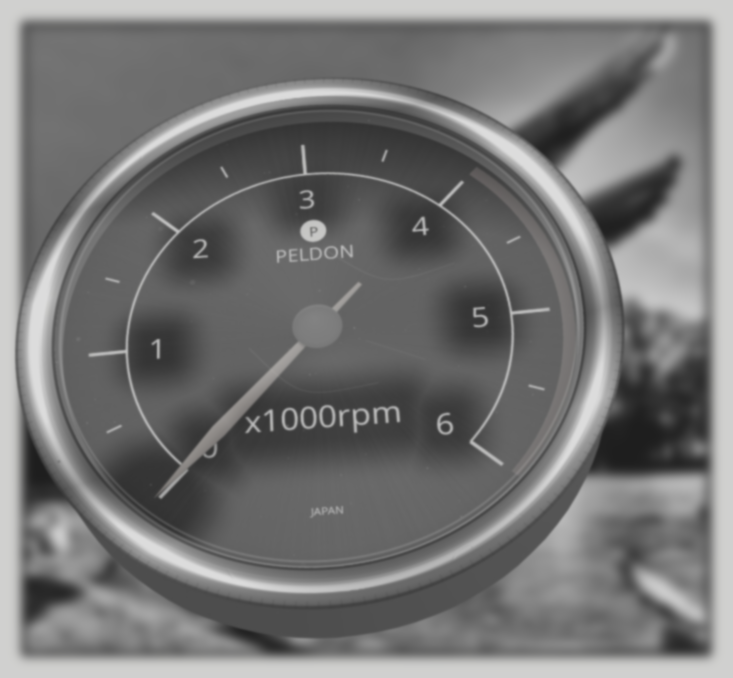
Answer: 0rpm
